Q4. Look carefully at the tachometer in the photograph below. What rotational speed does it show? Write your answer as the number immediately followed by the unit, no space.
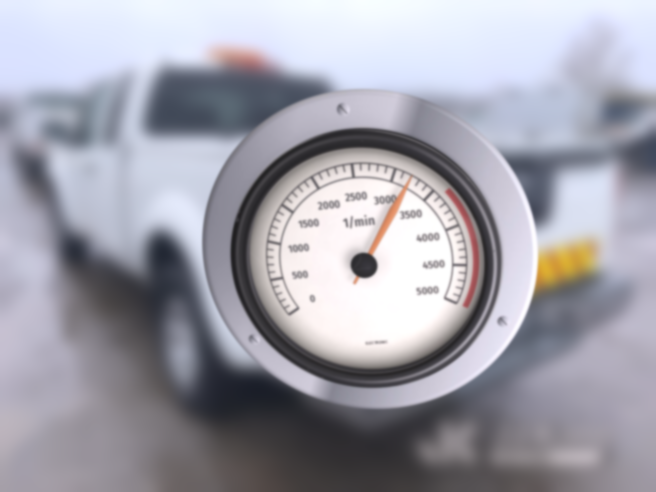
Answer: 3200rpm
